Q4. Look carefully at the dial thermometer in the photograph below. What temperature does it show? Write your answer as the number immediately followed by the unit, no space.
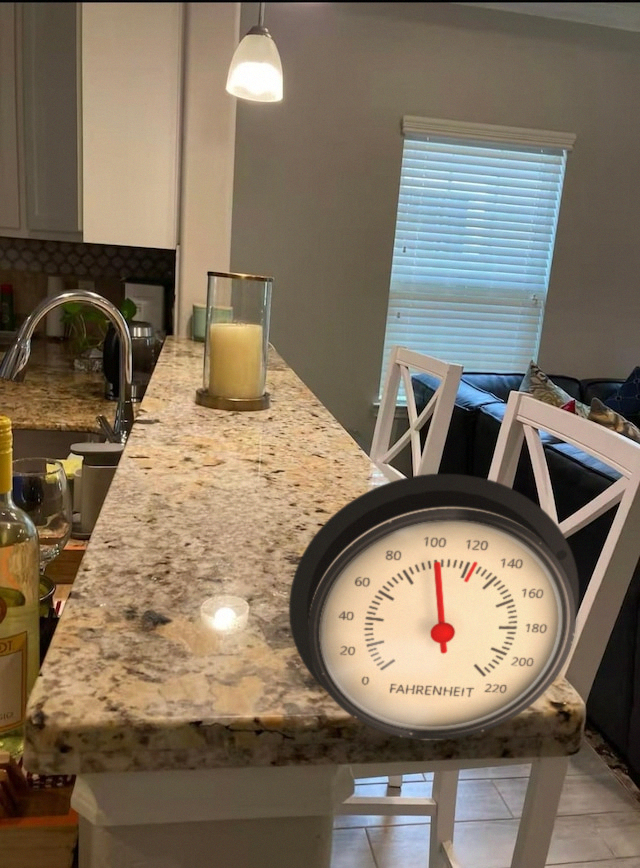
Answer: 100°F
